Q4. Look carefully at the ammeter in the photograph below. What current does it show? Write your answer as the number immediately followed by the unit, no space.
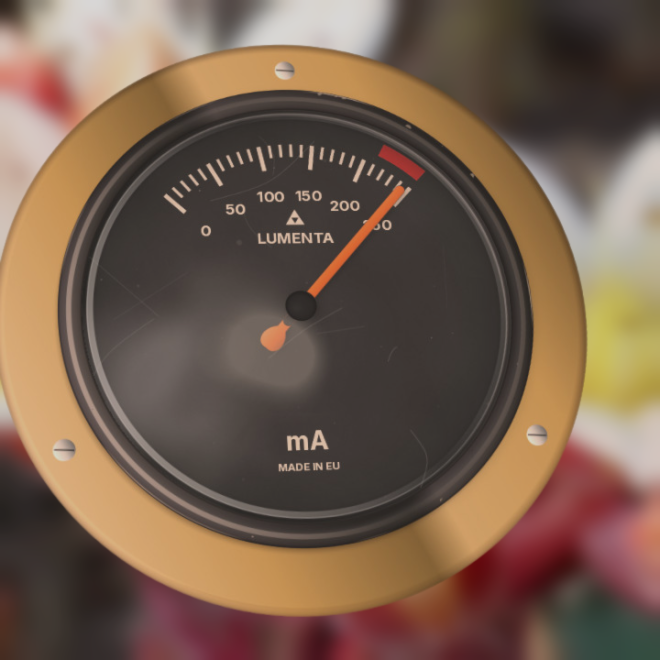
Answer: 245mA
